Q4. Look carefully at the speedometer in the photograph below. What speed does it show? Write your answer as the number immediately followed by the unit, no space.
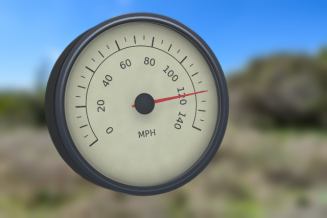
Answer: 120mph
